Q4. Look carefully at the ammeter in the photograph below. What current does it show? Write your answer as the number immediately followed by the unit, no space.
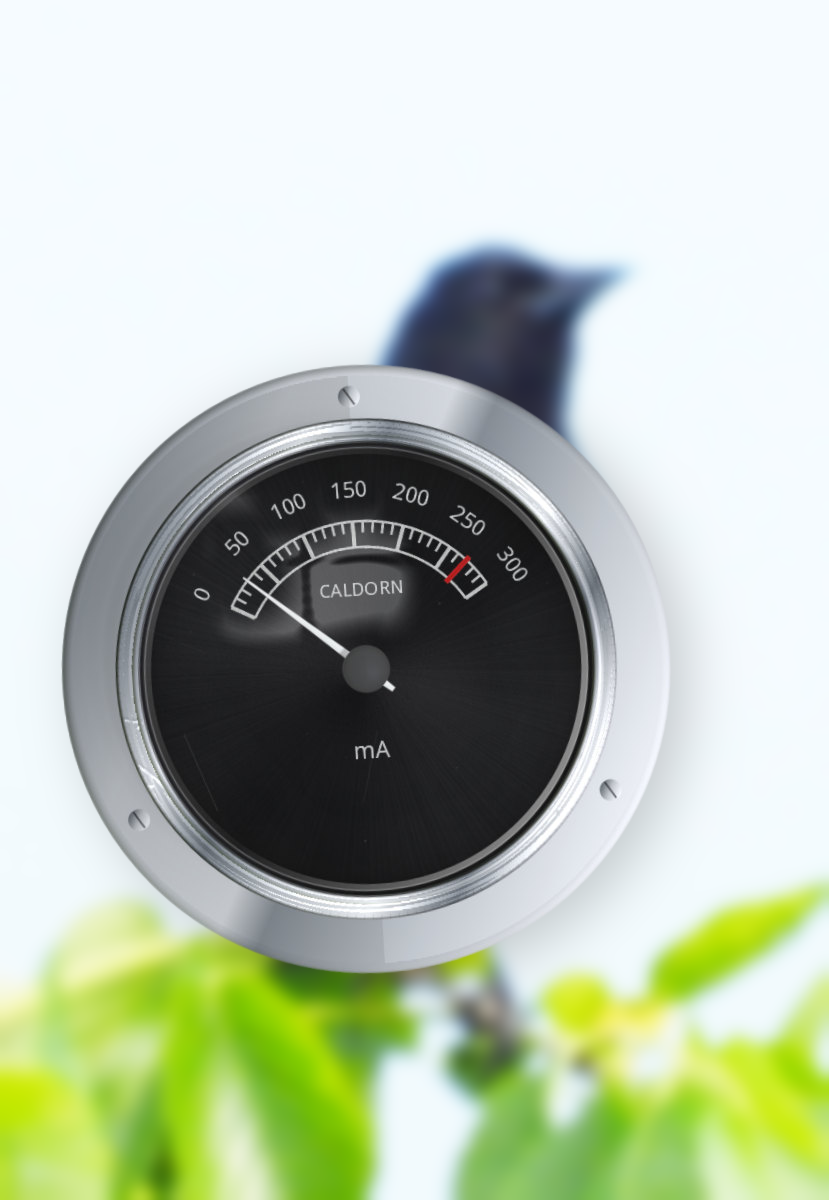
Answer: 30mA
